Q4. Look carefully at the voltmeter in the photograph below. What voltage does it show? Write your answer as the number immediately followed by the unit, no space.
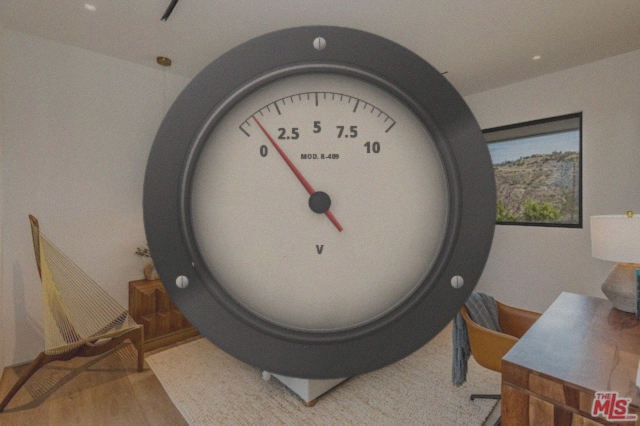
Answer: 1V
